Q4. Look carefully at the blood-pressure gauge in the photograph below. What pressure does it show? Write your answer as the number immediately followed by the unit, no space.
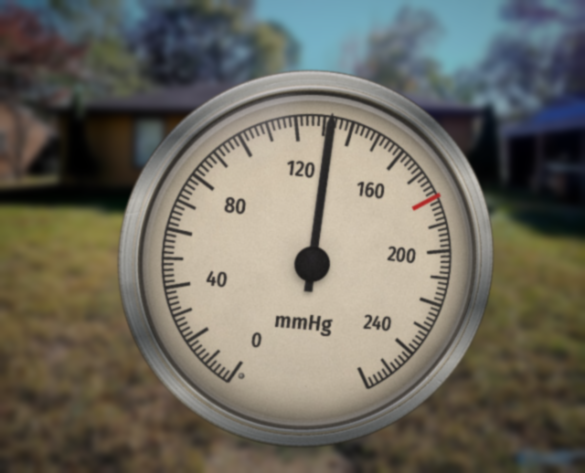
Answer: 132mmHg
